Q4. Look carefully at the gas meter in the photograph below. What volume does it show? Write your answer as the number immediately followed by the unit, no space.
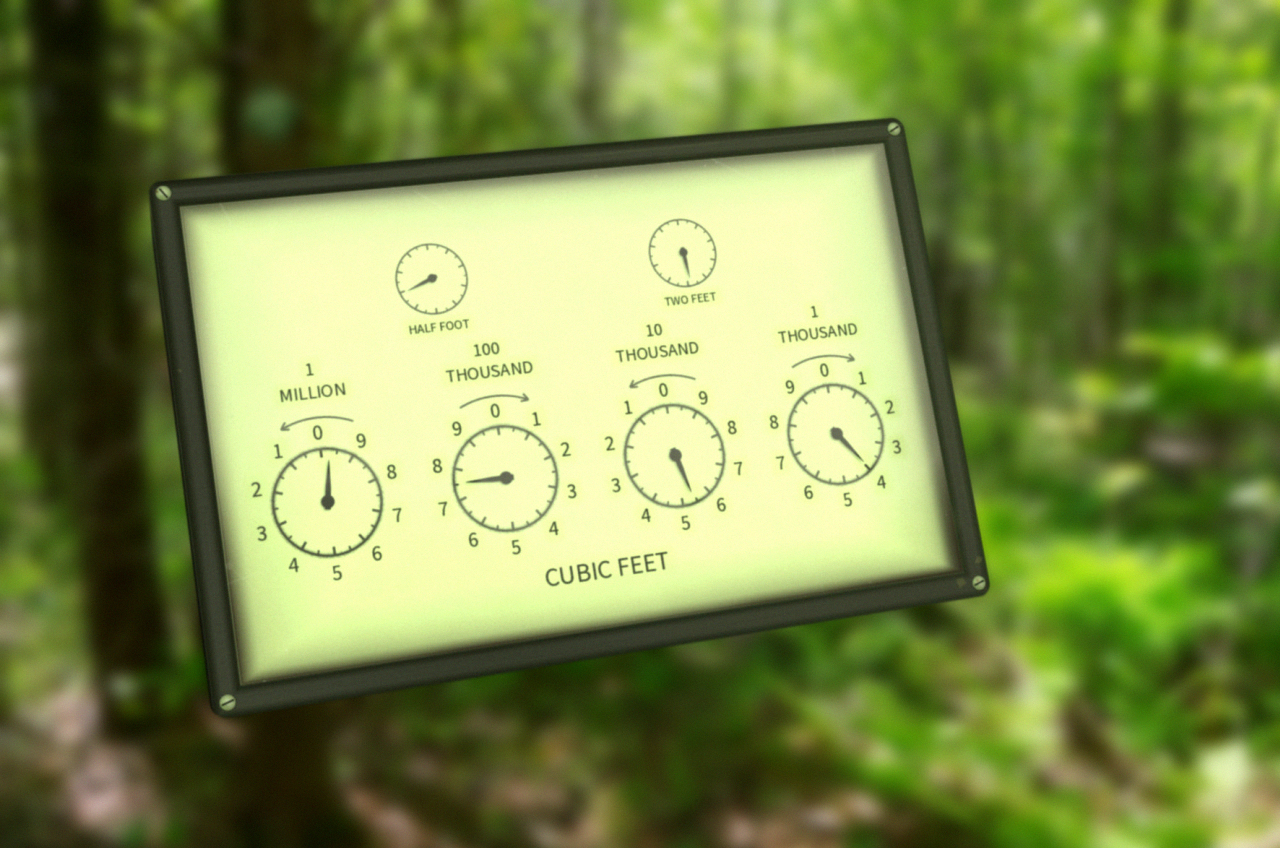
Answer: 975400ft³
